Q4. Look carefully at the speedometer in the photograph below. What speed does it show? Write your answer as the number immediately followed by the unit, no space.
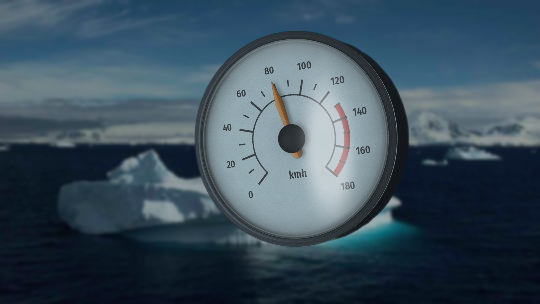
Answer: 80km/h
